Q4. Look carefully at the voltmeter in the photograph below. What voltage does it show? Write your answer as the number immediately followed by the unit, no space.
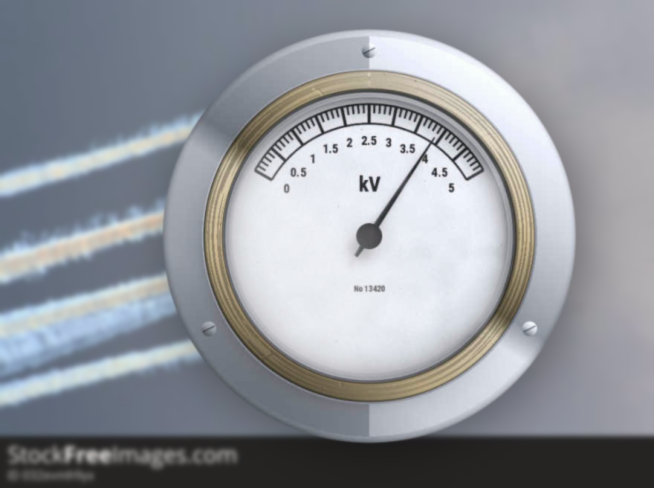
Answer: 3.9kV
